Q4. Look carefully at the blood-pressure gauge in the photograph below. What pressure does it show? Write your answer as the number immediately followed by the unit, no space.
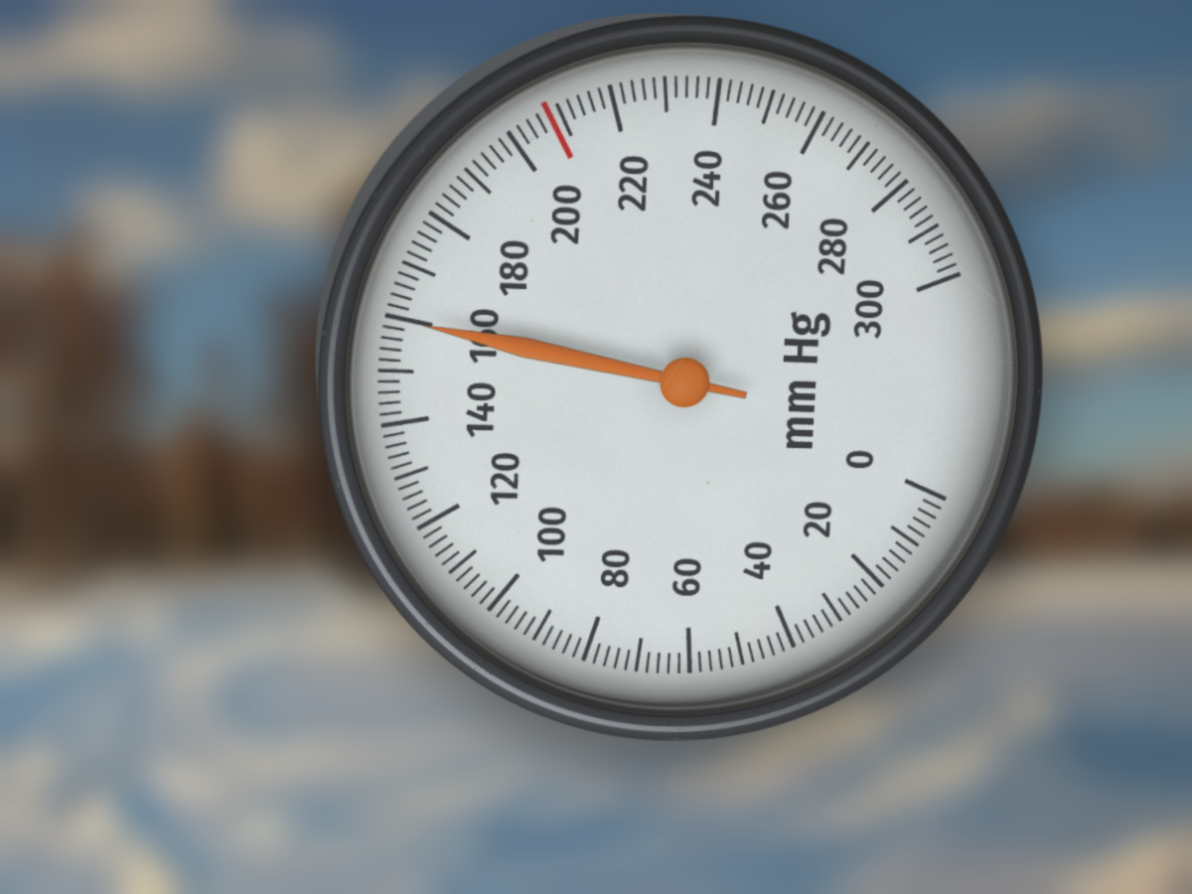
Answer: 160mmHg
